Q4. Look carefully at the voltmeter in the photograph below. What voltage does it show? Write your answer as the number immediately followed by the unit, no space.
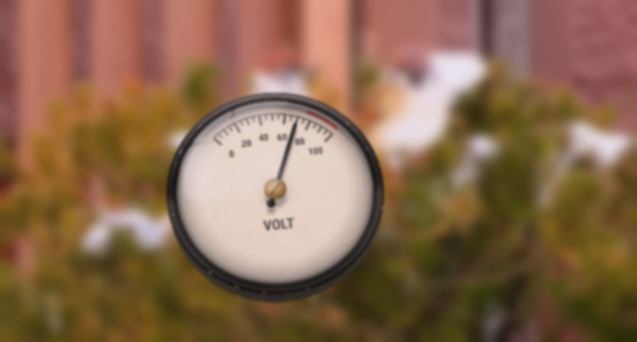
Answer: 70V
